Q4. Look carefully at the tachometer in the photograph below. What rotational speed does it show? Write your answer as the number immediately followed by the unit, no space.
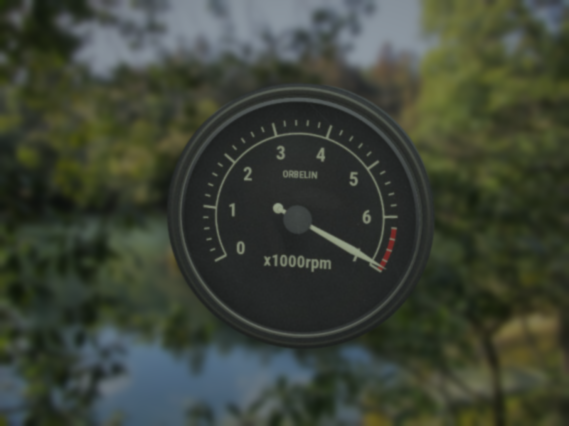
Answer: 6900rpm
